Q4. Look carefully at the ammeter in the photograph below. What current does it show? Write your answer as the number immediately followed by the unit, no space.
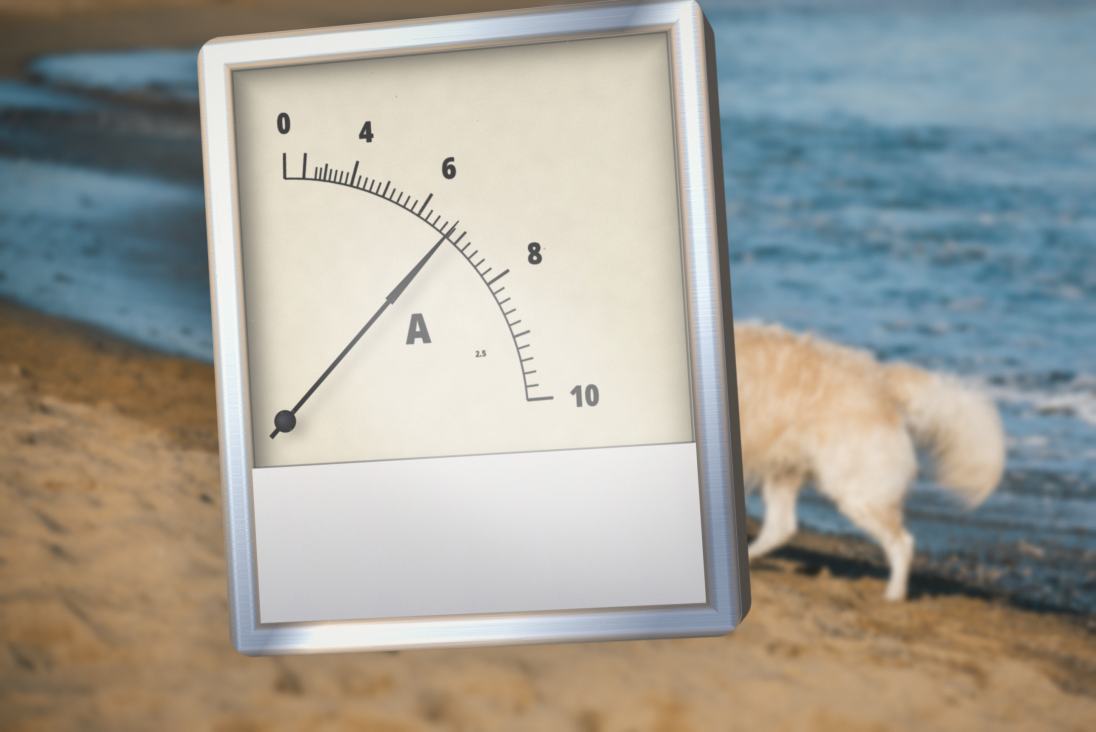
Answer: 6.8A
